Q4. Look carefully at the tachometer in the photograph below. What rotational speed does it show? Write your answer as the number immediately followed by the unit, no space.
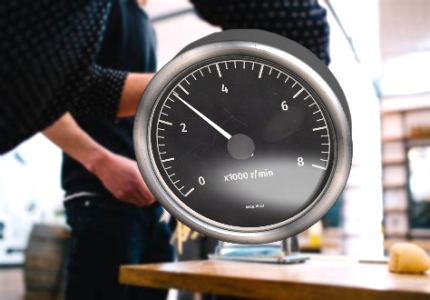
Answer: 2800rpm
